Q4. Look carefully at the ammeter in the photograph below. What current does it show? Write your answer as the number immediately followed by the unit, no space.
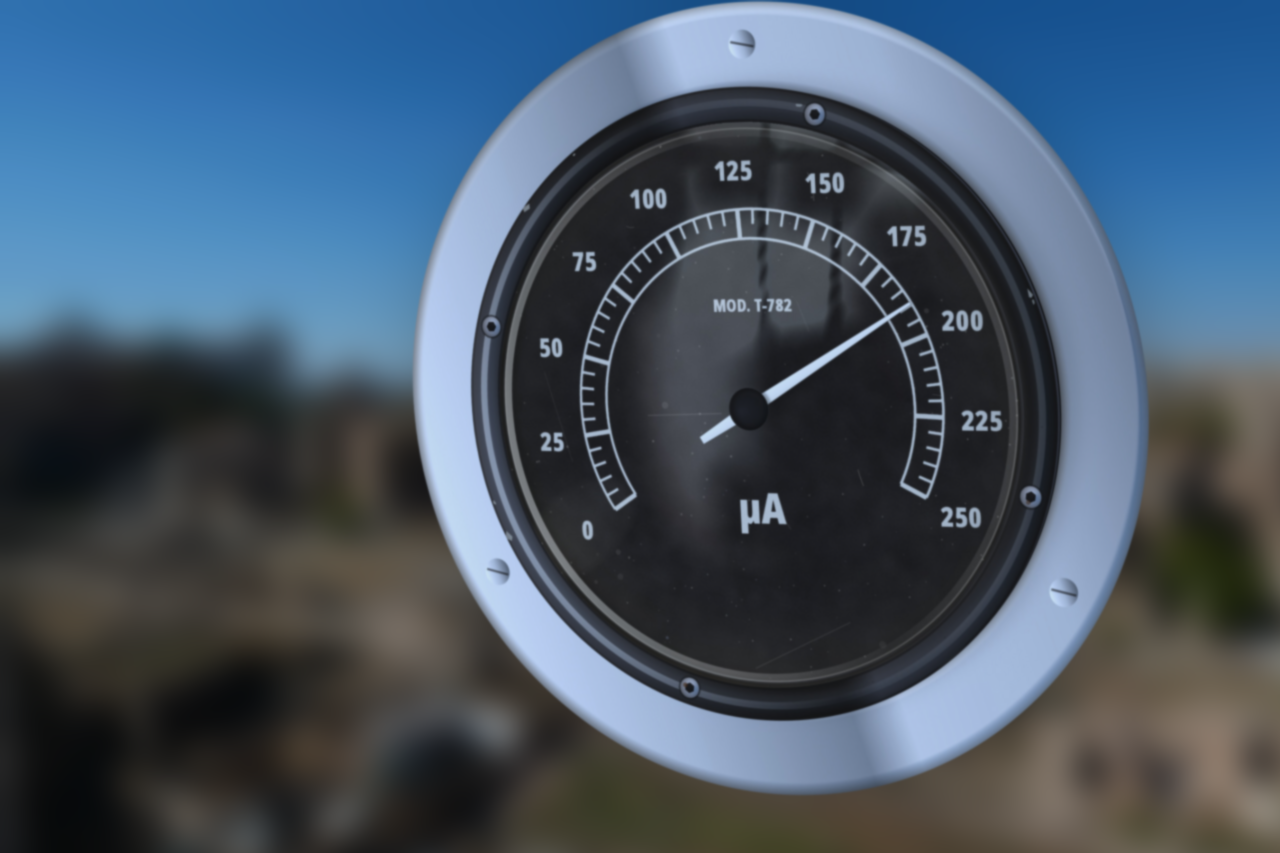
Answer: 190µA
